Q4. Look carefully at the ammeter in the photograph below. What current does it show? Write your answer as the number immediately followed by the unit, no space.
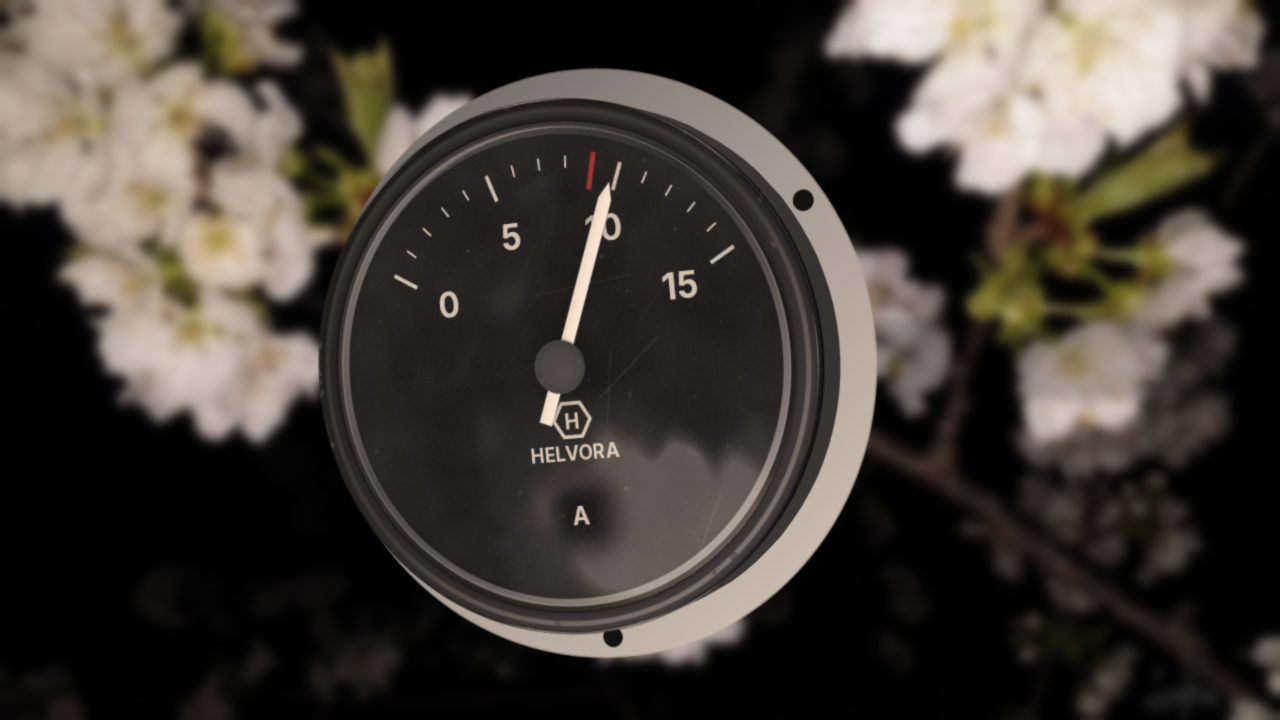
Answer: 10A
